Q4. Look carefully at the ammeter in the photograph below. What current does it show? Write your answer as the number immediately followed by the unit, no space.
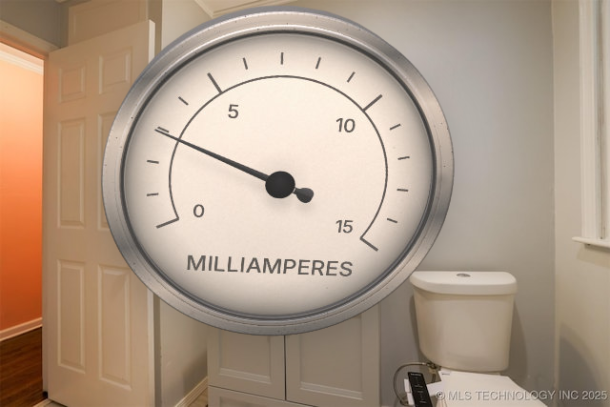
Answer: 3mA
